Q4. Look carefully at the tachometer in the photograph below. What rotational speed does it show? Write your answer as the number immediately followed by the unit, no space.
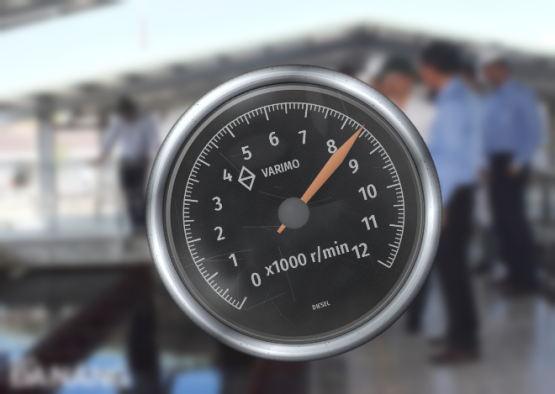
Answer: 8400rpm
